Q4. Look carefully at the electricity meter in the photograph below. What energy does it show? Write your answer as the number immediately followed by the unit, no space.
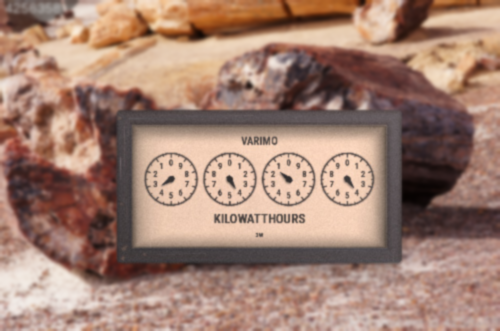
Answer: 3414kWh
